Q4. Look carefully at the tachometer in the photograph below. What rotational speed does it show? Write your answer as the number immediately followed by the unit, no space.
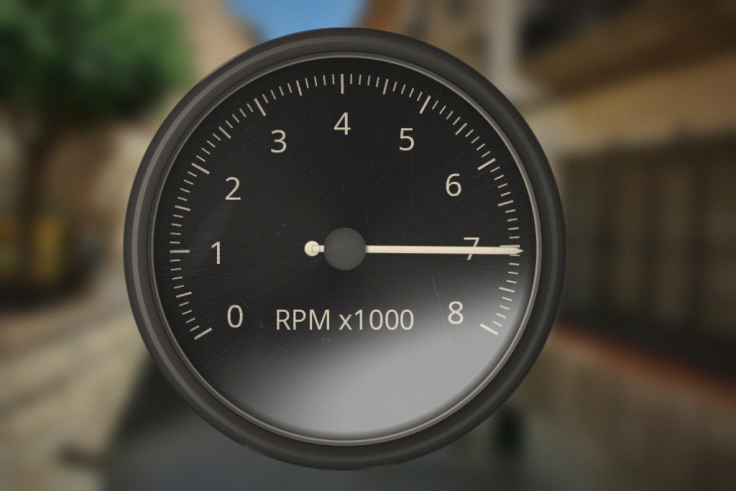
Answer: 7050rpm
